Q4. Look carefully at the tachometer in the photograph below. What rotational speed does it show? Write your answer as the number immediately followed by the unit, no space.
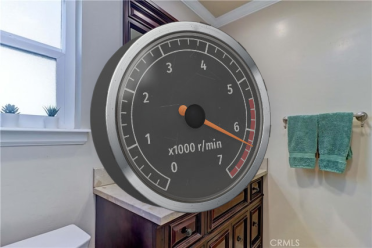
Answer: 6300rpm
